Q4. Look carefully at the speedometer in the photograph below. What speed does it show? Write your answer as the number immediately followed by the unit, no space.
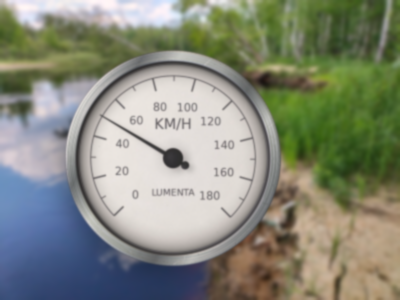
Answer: 50km/h
